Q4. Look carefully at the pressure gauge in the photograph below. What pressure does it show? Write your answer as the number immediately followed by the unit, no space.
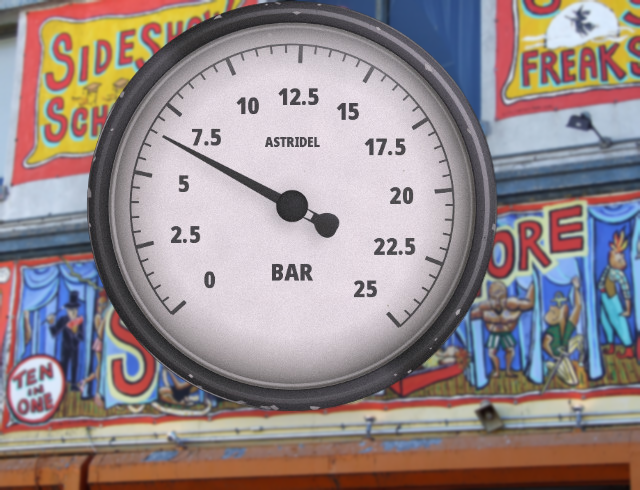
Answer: 6.5bar
